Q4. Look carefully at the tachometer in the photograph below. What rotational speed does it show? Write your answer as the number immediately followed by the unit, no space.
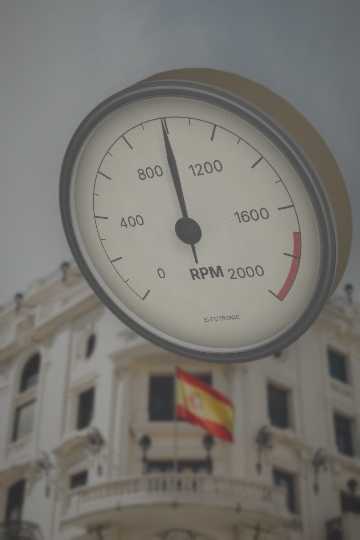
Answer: 1000rpm
